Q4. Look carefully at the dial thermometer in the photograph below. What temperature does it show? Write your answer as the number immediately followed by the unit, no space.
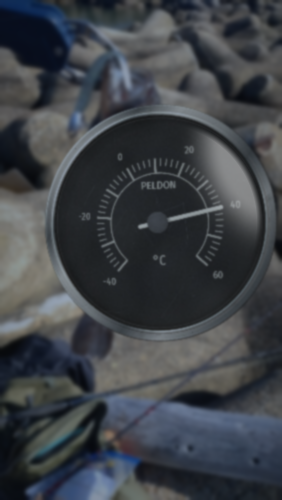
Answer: 40°C
